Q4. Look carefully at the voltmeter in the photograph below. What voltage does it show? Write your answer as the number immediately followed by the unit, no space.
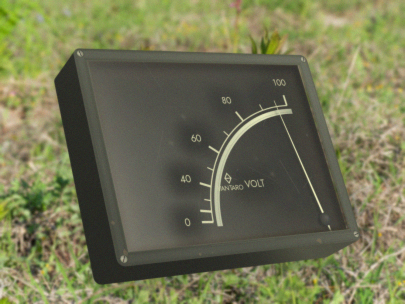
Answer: 95V
